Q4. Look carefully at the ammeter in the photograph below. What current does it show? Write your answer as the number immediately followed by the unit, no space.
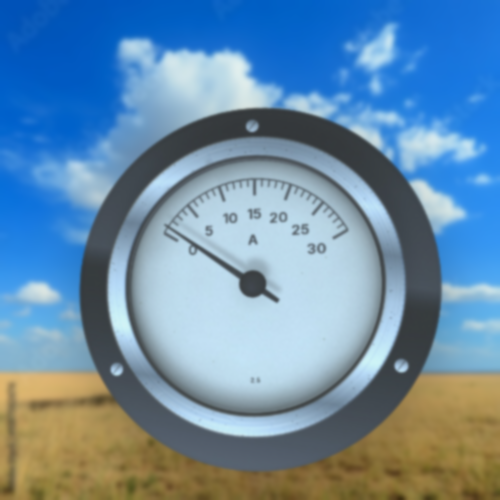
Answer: 1A
